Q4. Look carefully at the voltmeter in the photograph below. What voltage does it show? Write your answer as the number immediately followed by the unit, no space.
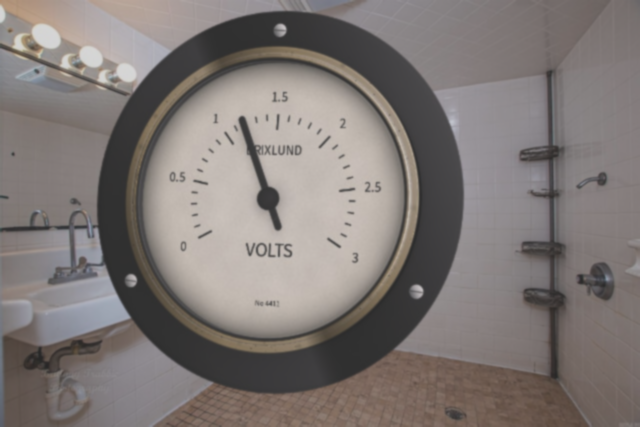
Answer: 1.2V
